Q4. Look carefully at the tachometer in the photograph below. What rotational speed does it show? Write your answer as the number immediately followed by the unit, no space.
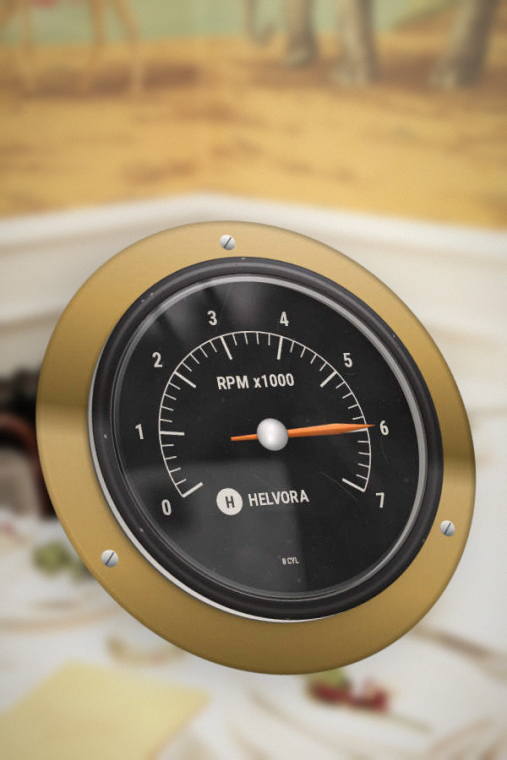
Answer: 6000rpm
